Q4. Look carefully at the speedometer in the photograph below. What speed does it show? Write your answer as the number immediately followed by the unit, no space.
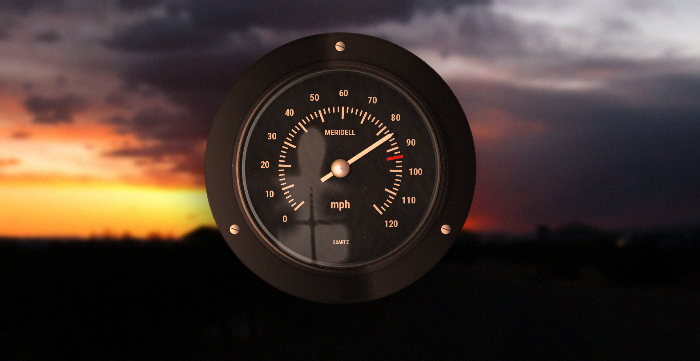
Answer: 84mph
